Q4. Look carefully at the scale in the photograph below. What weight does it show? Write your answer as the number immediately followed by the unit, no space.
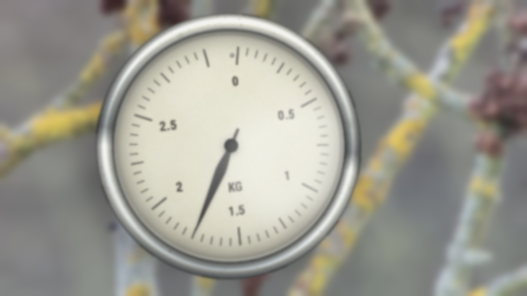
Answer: 1.75kg
